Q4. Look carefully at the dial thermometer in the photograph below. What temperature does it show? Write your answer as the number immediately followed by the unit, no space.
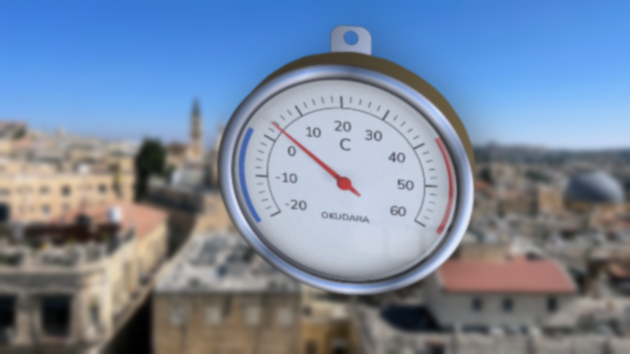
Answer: 4°C
